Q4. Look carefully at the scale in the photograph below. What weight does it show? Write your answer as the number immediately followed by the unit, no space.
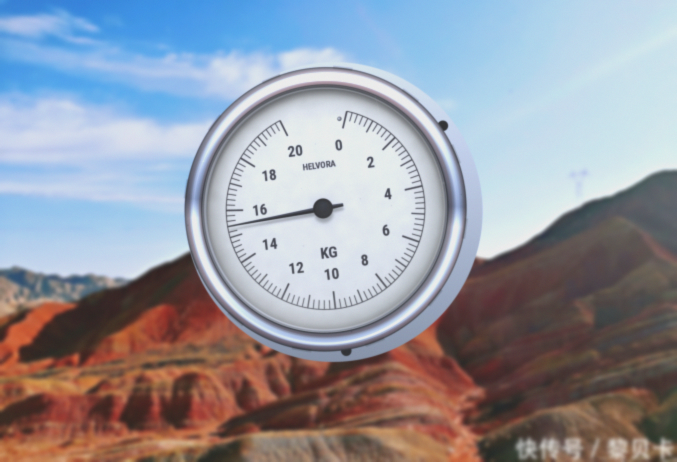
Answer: 15.4kg
